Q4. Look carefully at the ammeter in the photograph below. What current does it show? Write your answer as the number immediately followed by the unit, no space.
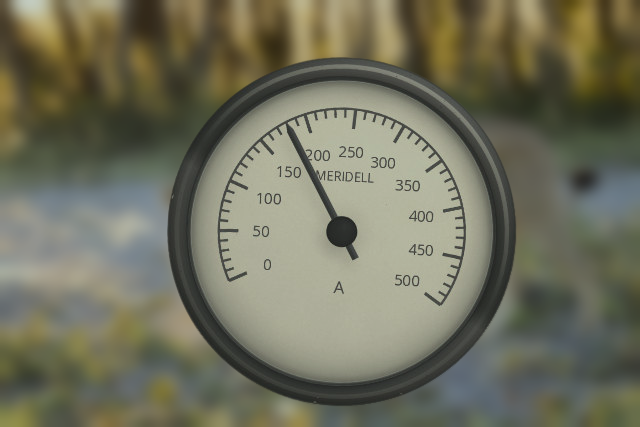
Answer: 180A
